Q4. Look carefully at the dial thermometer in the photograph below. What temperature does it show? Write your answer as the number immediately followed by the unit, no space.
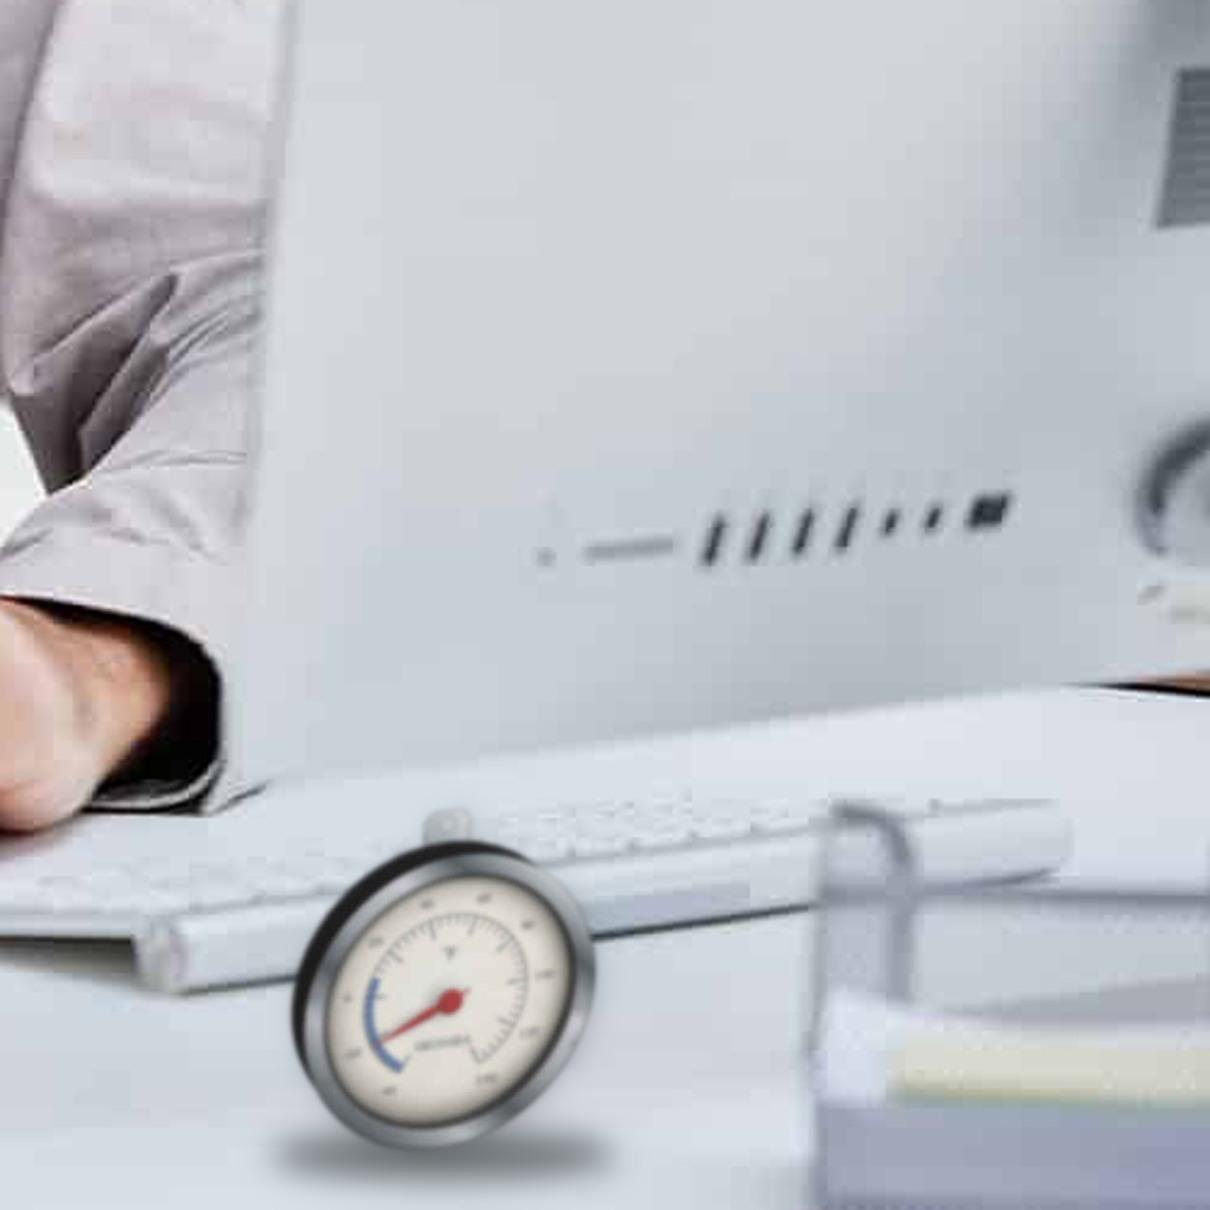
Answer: -20°F
